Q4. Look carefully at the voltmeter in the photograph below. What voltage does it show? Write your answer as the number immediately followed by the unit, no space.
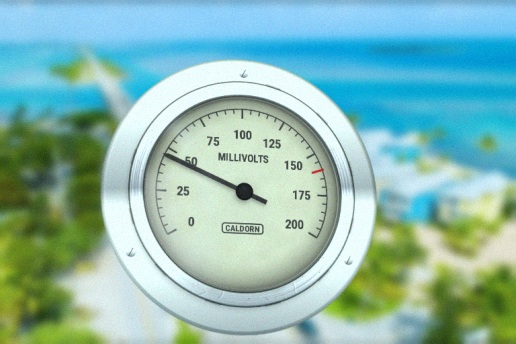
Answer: 45mV
